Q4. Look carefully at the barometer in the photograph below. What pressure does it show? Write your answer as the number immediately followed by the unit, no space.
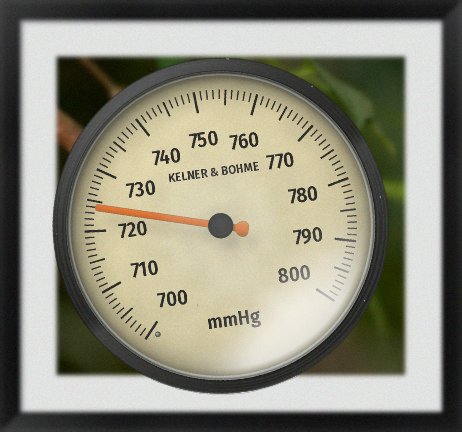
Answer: 724mmHg
